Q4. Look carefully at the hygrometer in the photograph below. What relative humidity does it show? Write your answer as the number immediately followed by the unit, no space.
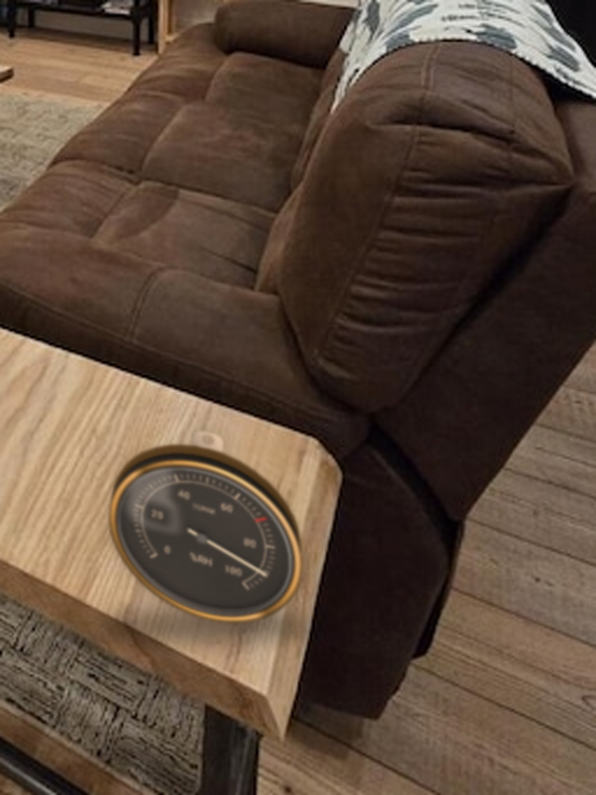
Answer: 90%
